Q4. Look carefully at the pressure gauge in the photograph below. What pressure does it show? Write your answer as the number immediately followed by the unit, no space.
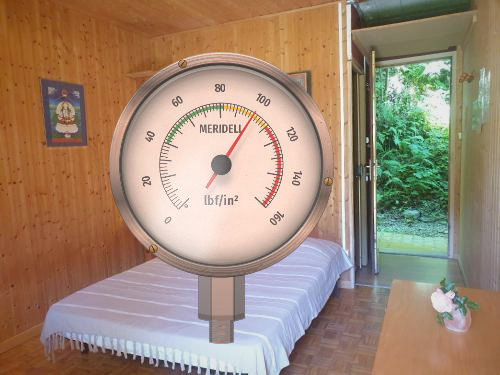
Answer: 100psi
